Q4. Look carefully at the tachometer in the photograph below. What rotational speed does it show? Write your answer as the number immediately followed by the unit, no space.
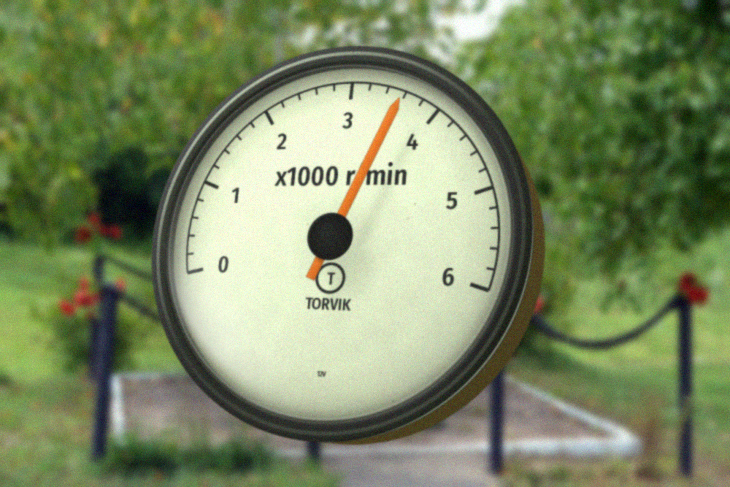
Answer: 3600rpm
